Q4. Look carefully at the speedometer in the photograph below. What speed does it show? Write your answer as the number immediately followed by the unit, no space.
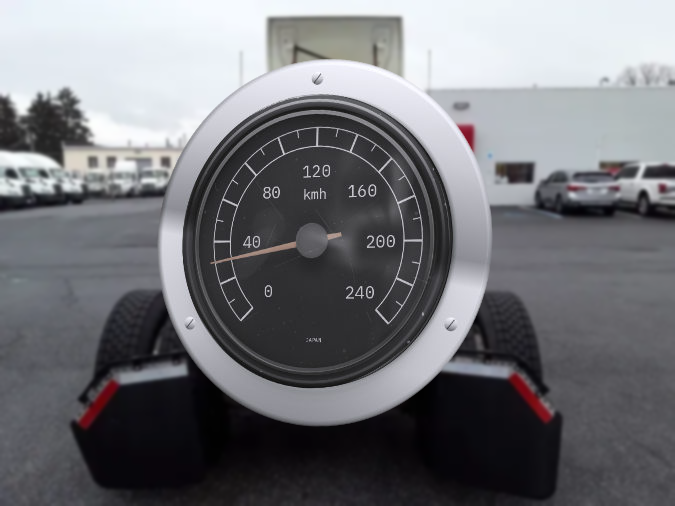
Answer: 30km/h
